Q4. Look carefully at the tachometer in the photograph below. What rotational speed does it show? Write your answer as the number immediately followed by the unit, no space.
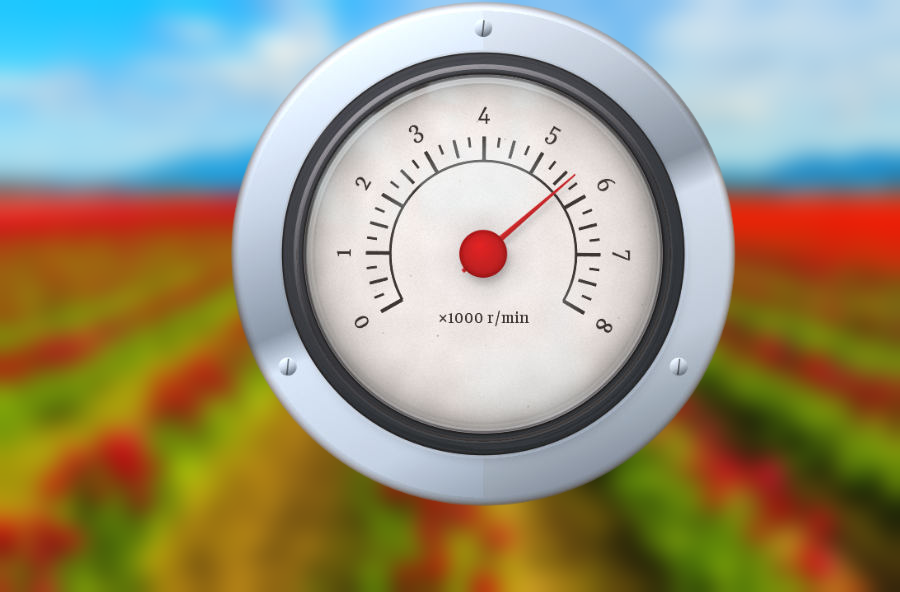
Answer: 5625rpm
